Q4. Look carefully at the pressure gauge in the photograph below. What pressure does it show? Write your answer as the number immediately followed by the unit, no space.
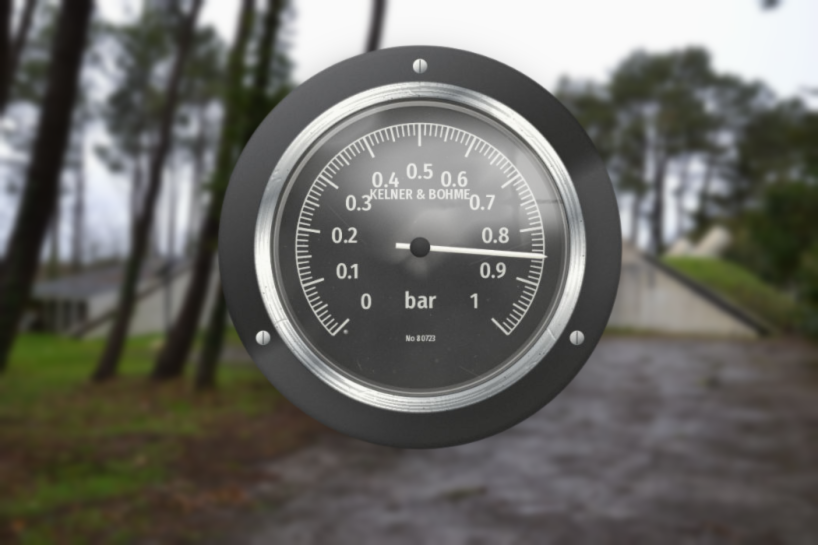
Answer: 0.85bar
